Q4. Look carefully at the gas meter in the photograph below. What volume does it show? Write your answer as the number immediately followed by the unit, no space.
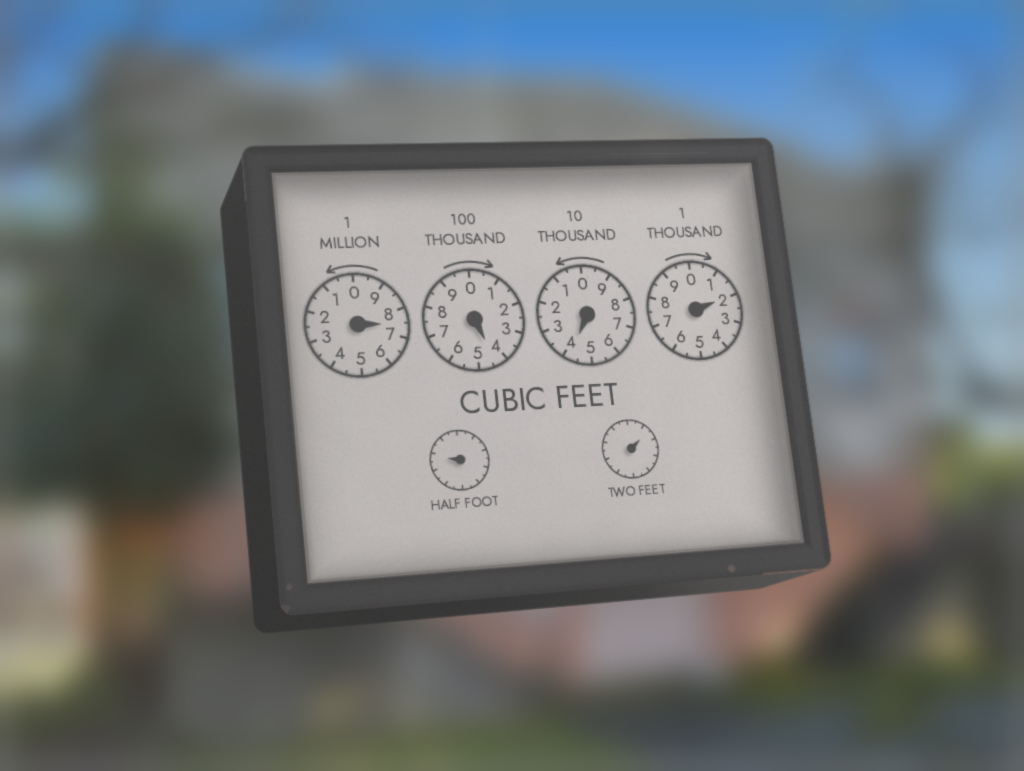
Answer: 744200ft³
